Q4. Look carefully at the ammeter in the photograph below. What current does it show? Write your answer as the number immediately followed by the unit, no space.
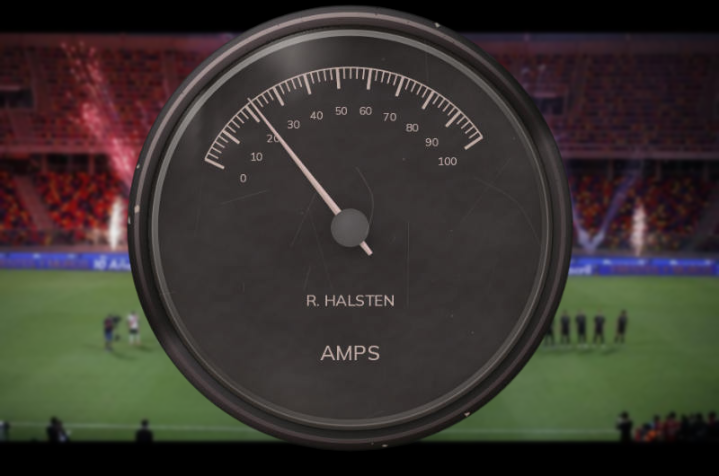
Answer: 22A
